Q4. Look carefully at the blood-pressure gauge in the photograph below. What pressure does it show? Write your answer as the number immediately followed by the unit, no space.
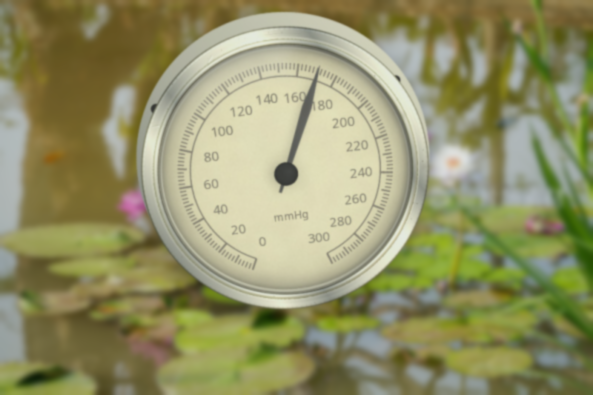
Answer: 170mmHg
